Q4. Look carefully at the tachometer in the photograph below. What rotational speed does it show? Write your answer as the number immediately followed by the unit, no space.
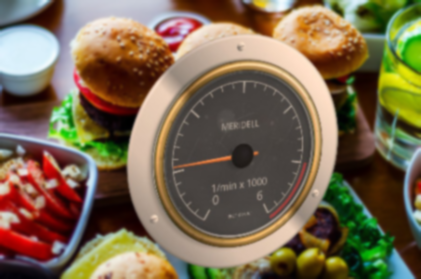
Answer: 1100rpm
